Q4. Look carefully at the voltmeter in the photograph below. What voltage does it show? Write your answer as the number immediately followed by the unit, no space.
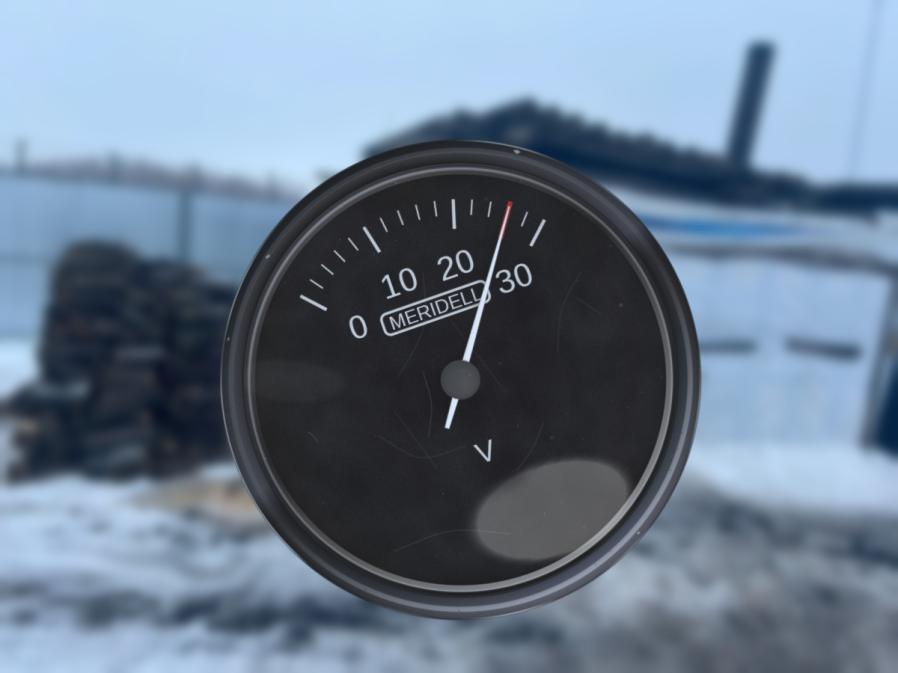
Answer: 26V
